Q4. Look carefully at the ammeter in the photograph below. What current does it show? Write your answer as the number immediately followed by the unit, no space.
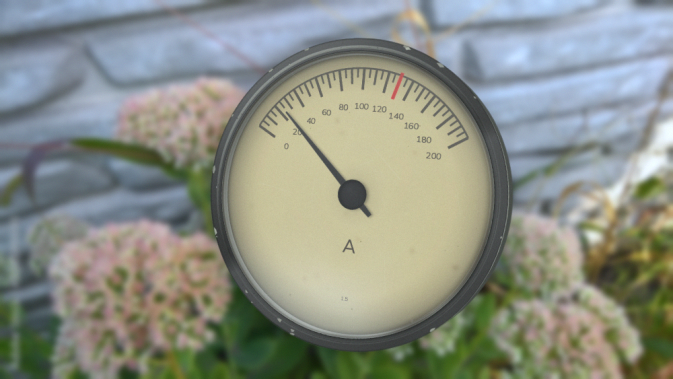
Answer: 25A
